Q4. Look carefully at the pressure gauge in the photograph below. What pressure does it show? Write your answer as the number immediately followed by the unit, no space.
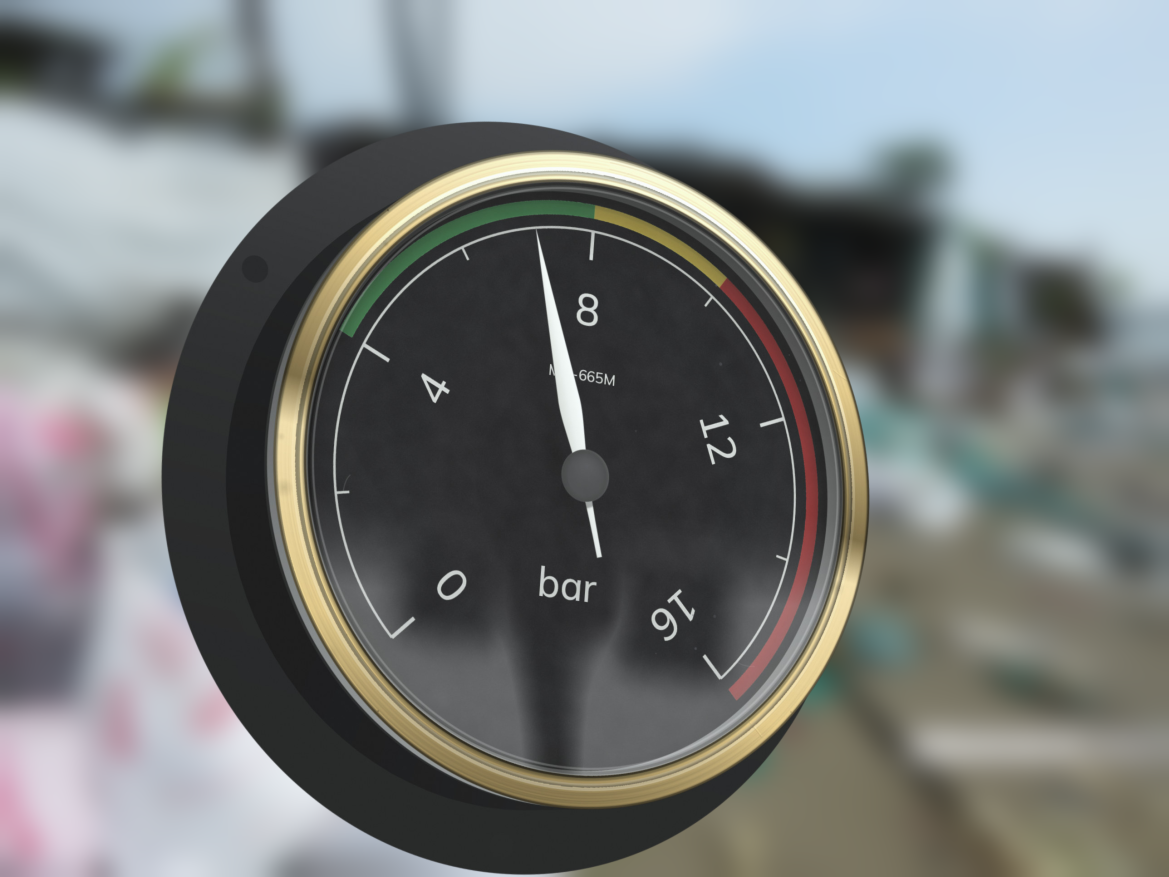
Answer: 7bar
